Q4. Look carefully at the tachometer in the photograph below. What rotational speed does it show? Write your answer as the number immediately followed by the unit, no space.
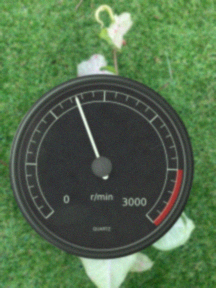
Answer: 1250rpm
